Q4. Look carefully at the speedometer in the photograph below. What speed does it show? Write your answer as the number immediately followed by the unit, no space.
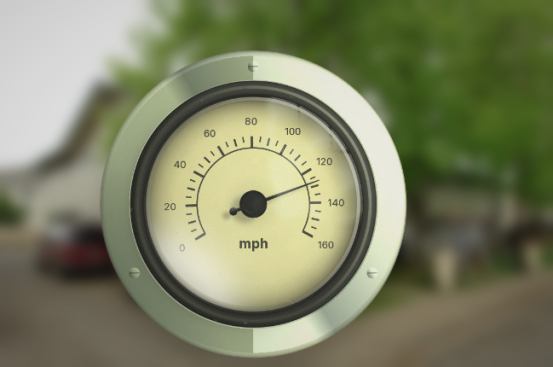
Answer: 127.5mph
